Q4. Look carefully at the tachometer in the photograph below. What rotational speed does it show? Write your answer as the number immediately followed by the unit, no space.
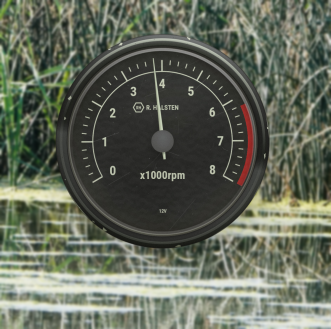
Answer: 3800rpm
